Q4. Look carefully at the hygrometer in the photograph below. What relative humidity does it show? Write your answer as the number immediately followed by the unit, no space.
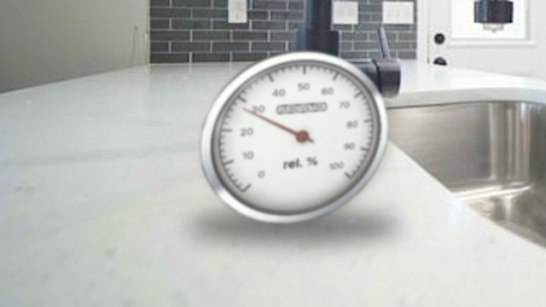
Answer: 28%
